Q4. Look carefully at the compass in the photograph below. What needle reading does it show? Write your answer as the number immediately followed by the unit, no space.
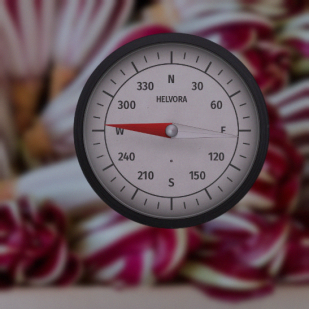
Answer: 275°
